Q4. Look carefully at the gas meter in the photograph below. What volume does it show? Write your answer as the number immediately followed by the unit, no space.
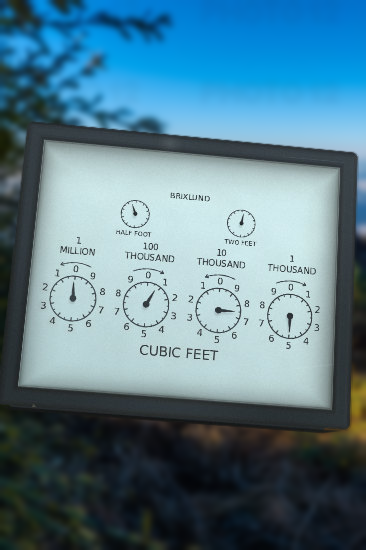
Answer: 7500ft³
